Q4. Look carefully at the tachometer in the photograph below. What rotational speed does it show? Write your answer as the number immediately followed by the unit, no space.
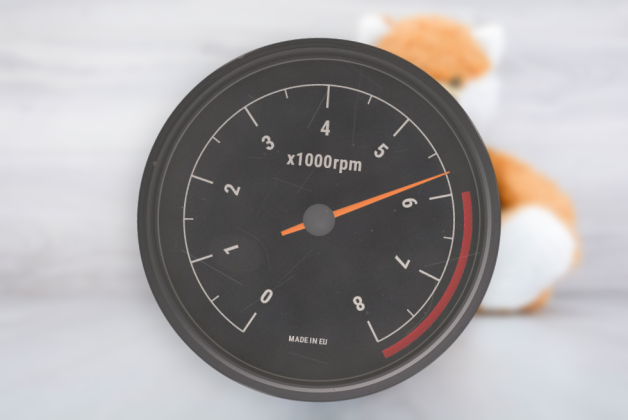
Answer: 5750rpm
